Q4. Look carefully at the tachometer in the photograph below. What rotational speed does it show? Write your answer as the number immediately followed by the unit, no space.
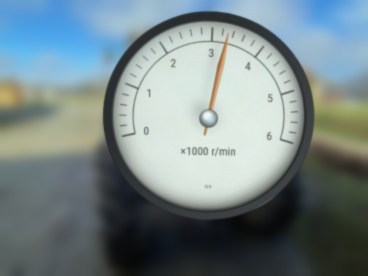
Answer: 3300rpm
